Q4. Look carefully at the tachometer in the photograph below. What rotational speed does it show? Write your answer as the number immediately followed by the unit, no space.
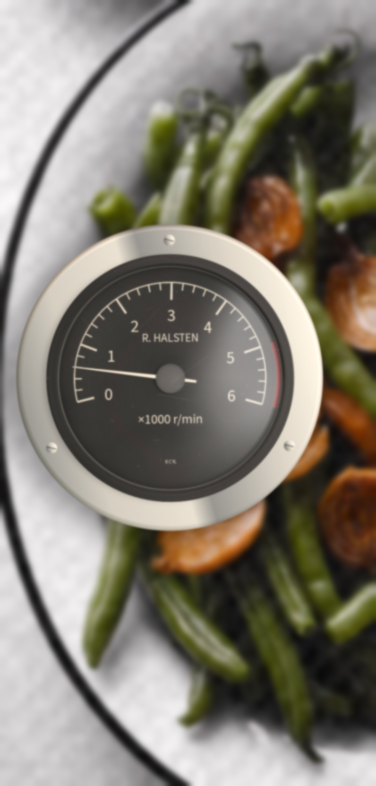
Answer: 600rpm
